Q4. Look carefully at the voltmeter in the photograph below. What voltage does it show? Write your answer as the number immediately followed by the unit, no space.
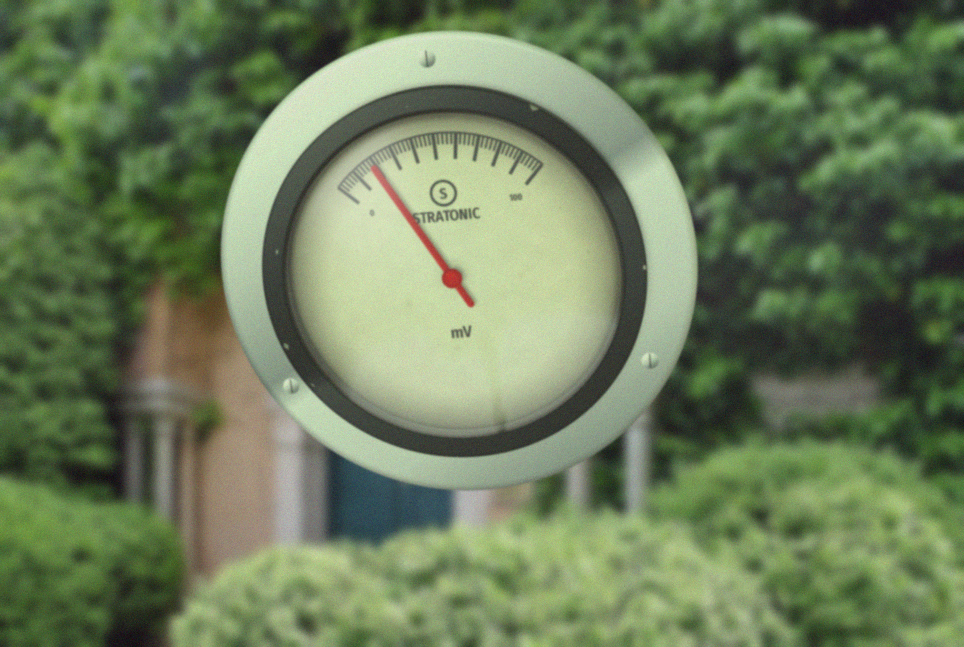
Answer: 20mV
